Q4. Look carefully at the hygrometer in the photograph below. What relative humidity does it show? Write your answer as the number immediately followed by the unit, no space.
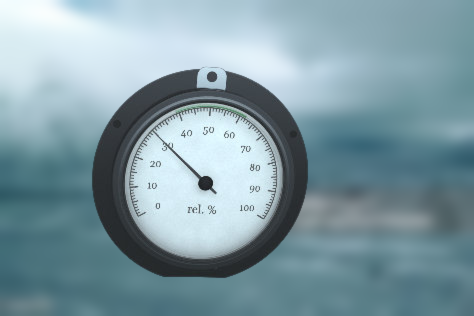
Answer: 30%
